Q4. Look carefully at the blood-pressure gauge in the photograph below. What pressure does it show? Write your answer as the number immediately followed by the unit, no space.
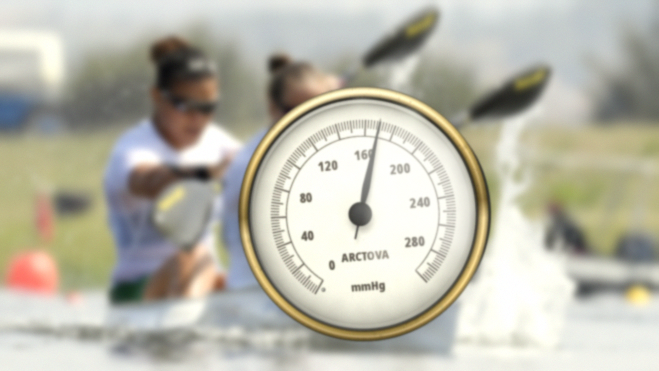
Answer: 170mmHg
